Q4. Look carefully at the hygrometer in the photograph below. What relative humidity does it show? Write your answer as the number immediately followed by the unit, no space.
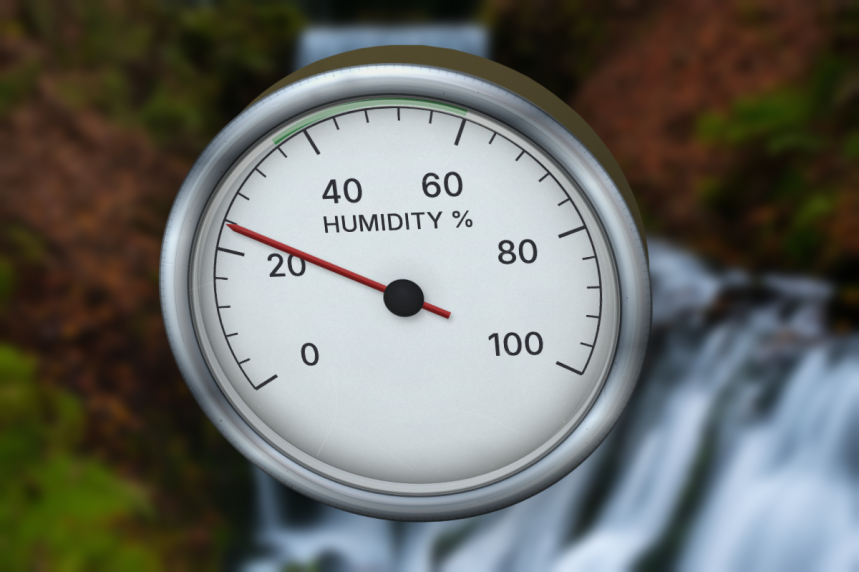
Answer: 24%
